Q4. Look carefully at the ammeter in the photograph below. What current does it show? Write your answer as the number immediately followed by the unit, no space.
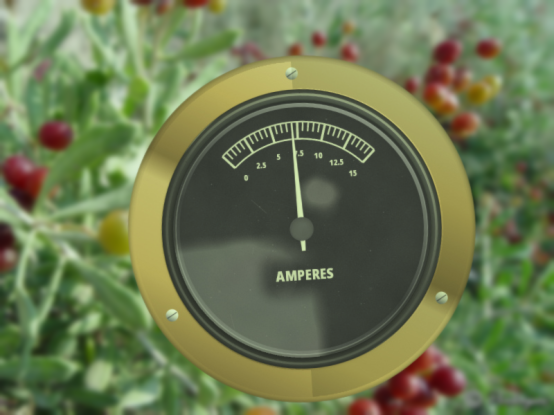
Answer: 7A
